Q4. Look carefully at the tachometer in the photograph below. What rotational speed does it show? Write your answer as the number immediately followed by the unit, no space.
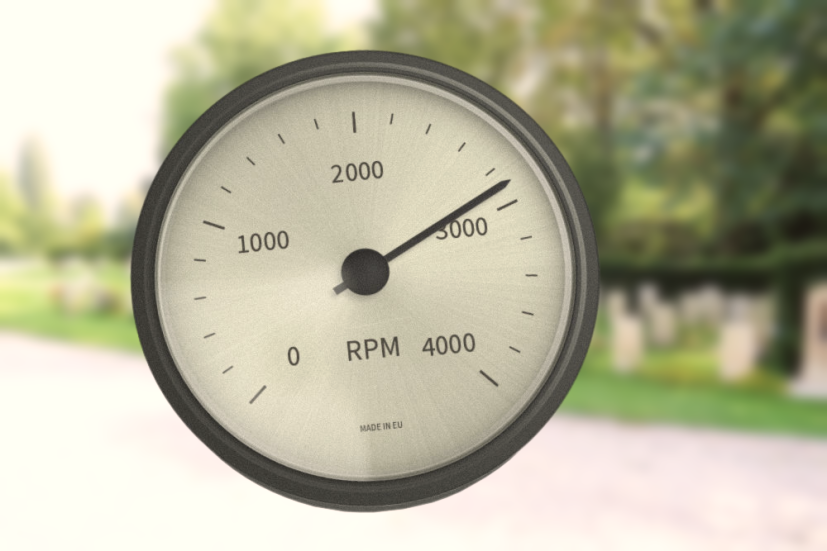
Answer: 2900rpm
